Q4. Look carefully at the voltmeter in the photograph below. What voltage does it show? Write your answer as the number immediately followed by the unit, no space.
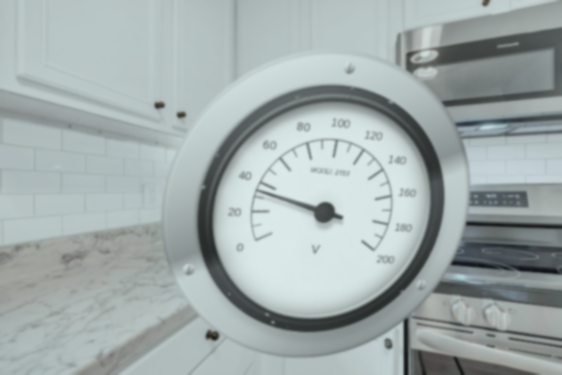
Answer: 35V
